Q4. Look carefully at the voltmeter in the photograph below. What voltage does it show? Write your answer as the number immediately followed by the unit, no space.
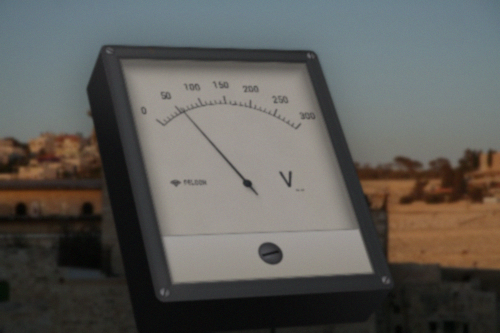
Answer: 50V
